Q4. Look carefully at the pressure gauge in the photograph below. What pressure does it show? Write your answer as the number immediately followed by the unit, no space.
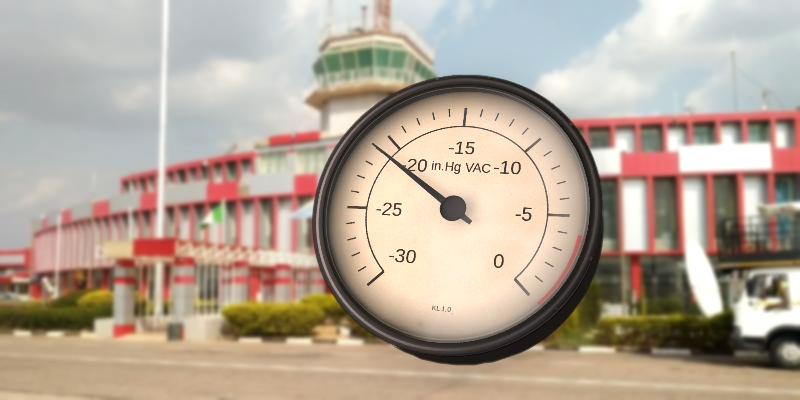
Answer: -21inHg
